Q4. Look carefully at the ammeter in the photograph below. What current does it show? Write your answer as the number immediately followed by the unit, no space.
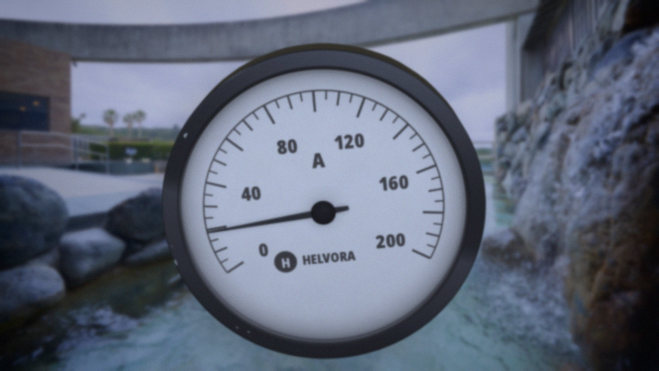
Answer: 20A
